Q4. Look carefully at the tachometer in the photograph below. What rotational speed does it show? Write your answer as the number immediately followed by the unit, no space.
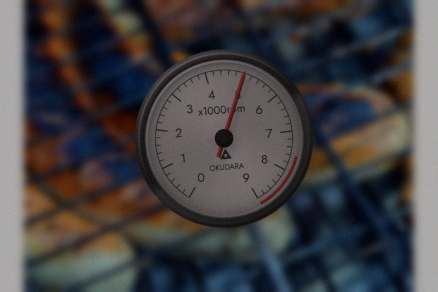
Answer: 5000rpm
